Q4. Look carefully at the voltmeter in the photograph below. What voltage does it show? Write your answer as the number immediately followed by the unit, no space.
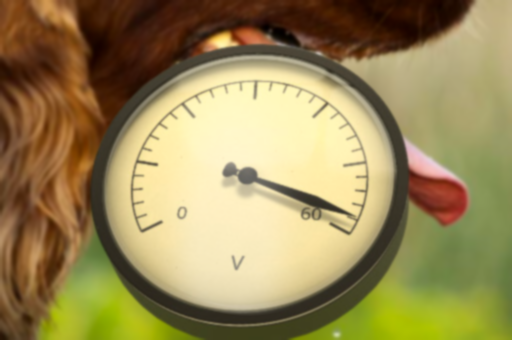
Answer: 58V
